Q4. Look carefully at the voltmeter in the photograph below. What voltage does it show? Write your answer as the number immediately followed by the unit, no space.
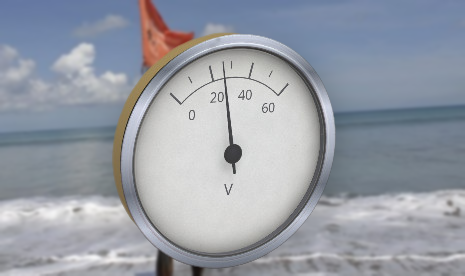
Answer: 25V
